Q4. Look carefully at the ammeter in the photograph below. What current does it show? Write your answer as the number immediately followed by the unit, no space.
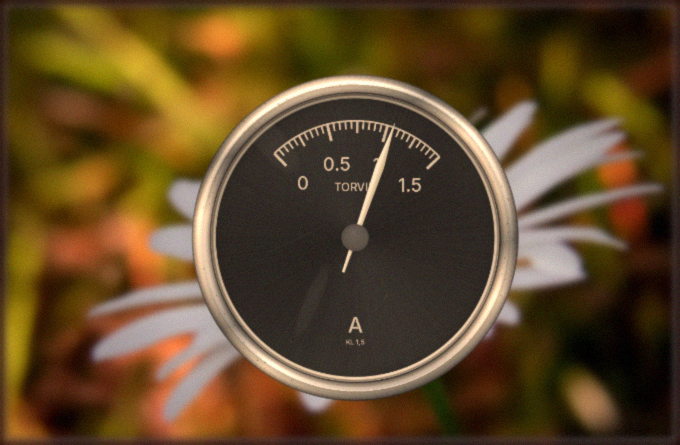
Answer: 1.05A
